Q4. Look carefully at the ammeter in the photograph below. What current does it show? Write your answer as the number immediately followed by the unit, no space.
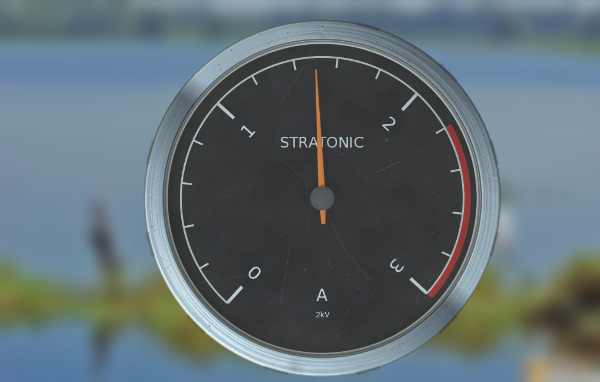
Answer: 1.5A
